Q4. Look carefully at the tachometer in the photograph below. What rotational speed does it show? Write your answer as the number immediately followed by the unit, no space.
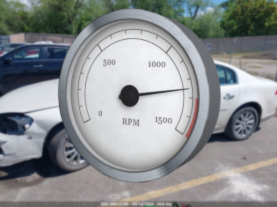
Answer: 1250rpm
